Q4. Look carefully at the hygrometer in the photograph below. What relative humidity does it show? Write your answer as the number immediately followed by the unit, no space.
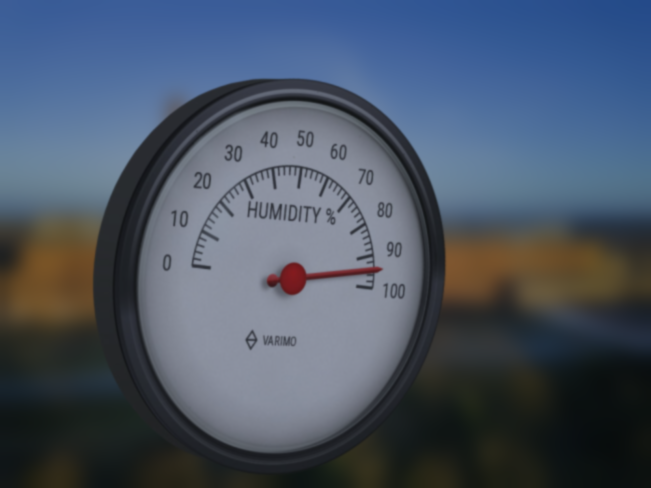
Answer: 94%
